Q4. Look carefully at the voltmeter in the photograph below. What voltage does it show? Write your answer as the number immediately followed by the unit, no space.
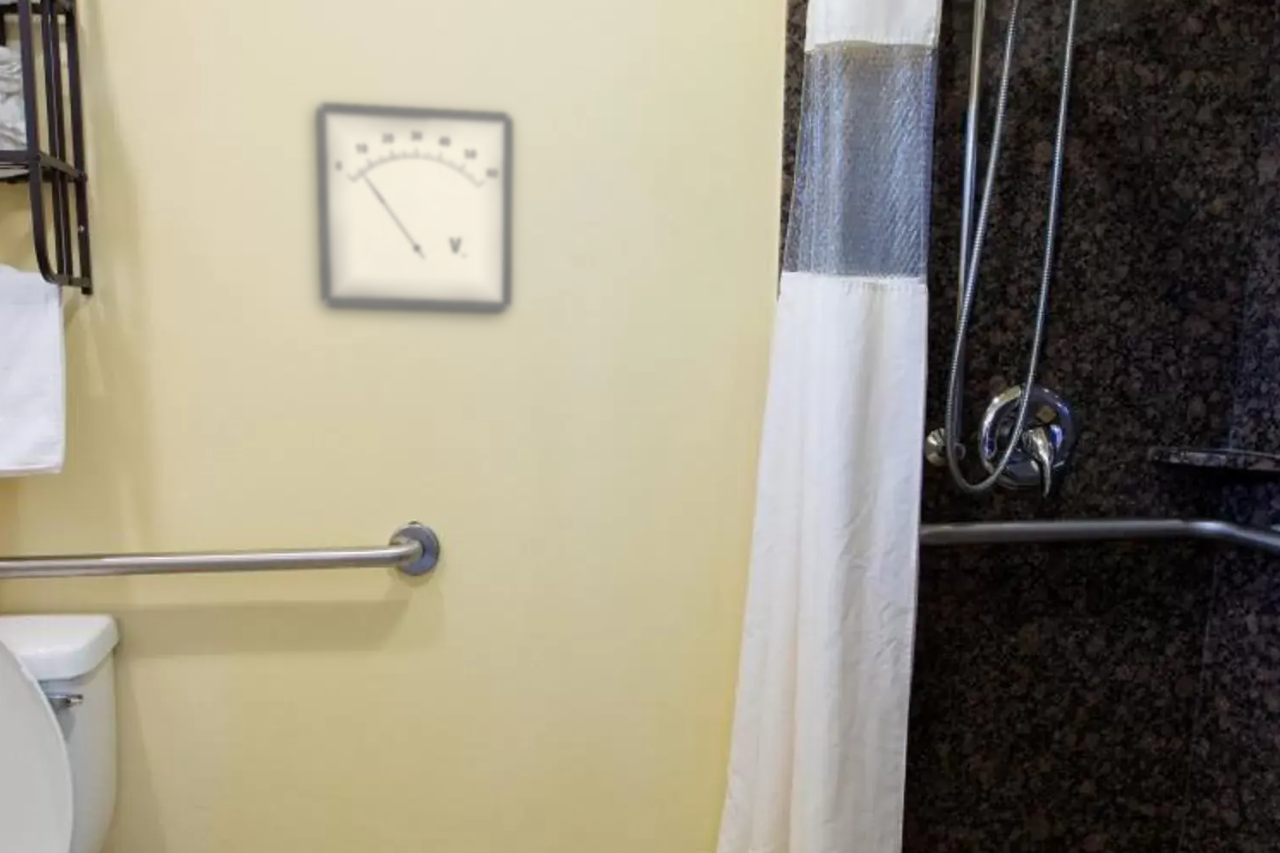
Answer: 5V
